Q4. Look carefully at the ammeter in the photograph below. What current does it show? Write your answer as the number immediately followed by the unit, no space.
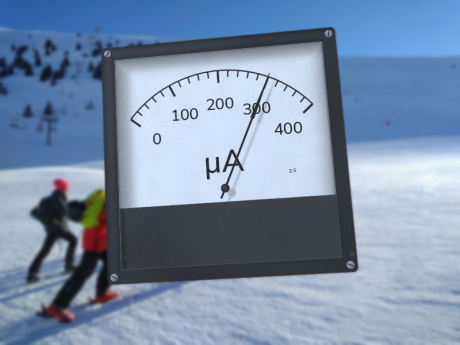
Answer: 300µA
